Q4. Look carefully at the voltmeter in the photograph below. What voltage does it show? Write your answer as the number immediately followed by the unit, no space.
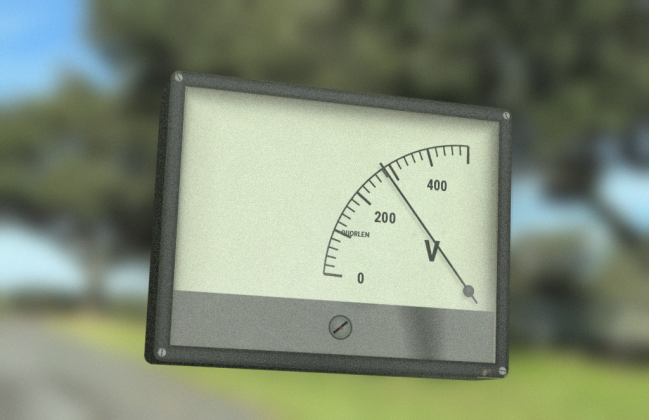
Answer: 280V
